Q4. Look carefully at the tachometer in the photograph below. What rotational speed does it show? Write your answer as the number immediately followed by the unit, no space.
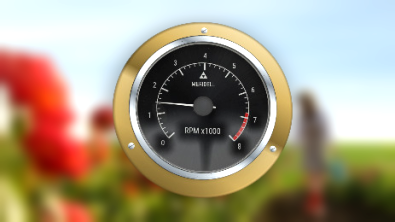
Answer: 1400rpm
